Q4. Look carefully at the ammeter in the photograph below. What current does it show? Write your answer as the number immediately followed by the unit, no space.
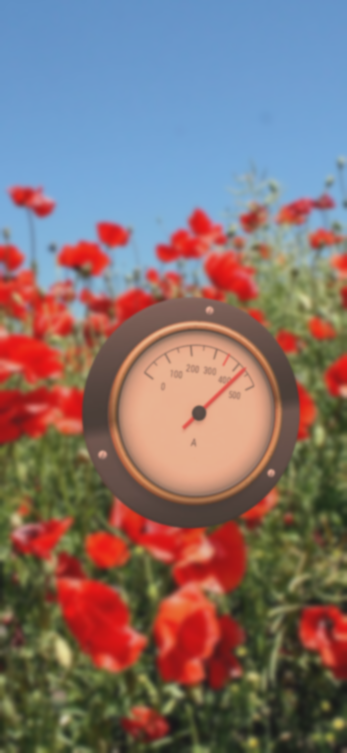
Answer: 425A
